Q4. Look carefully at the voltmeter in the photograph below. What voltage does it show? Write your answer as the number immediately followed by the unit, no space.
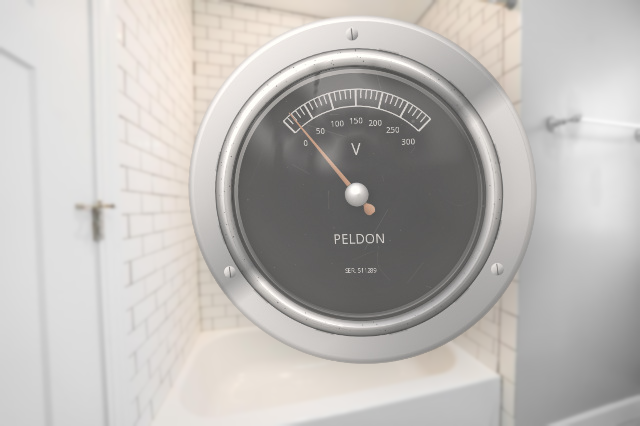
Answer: 20V
